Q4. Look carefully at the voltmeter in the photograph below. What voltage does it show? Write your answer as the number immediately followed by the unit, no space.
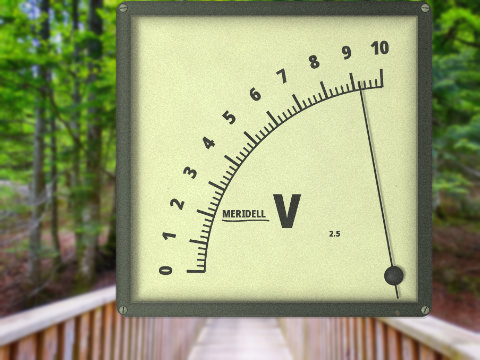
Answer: 9.2V
